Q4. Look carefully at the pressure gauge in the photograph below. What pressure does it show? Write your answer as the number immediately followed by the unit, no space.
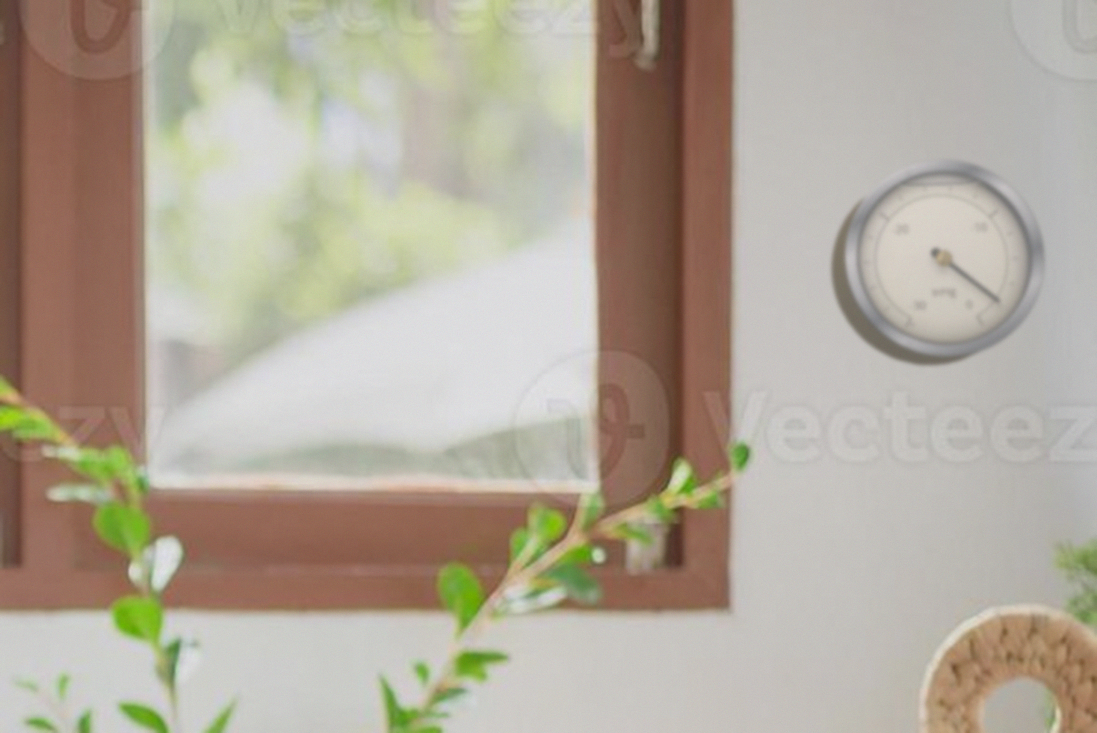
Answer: -2inHg
